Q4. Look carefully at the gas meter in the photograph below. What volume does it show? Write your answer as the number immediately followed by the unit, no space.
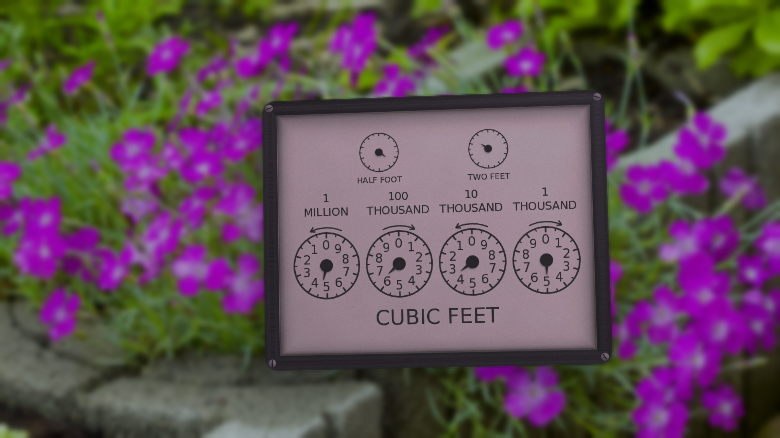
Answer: 463500ft³
